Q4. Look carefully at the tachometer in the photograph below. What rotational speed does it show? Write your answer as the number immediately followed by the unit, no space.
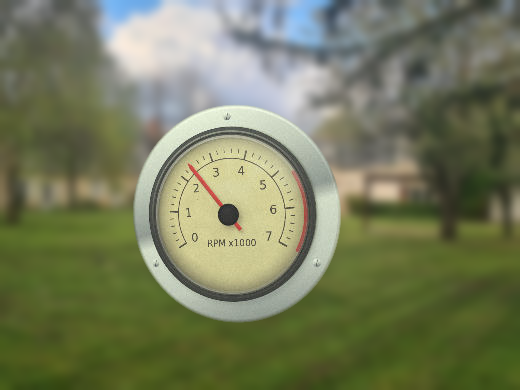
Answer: 2400rpm
